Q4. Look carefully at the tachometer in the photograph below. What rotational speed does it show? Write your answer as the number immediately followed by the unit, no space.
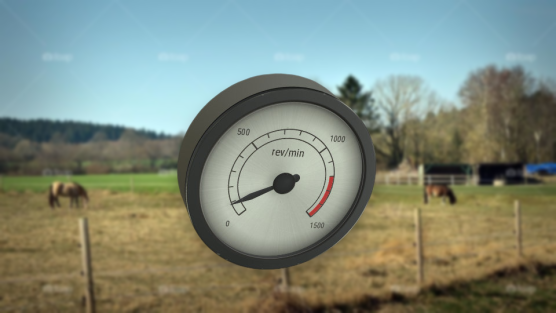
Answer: 100rpm
